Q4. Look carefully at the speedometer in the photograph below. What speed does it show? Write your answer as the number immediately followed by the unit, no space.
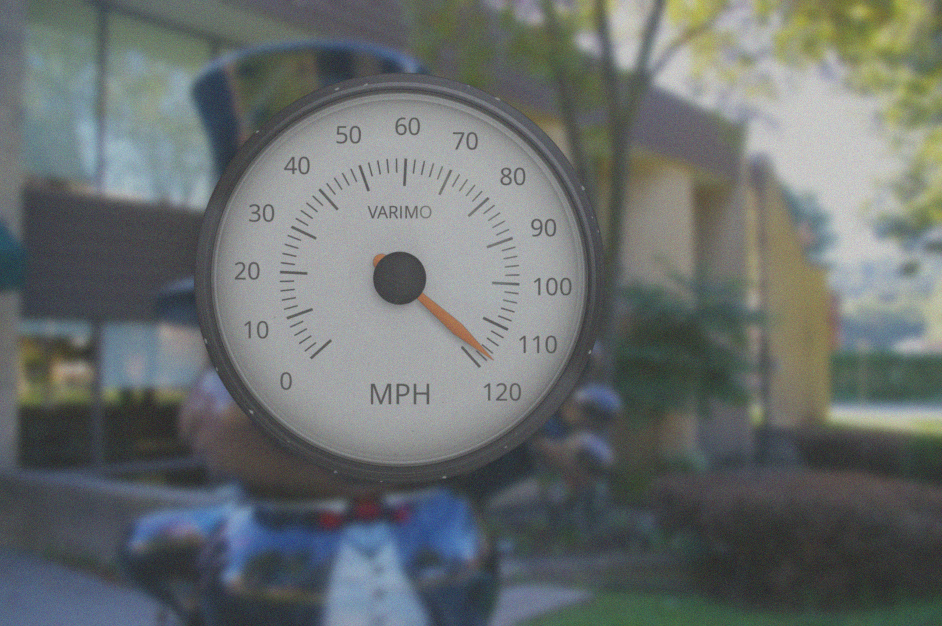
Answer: 117mph
